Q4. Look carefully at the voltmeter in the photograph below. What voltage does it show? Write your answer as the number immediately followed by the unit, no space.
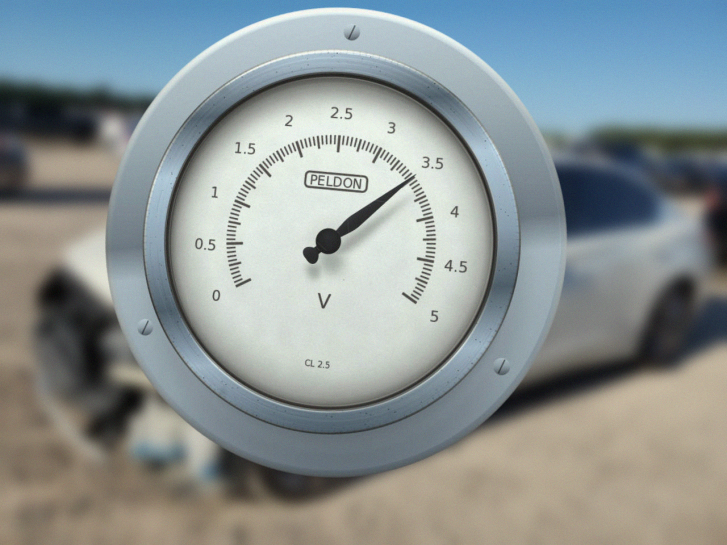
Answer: 3.5V
